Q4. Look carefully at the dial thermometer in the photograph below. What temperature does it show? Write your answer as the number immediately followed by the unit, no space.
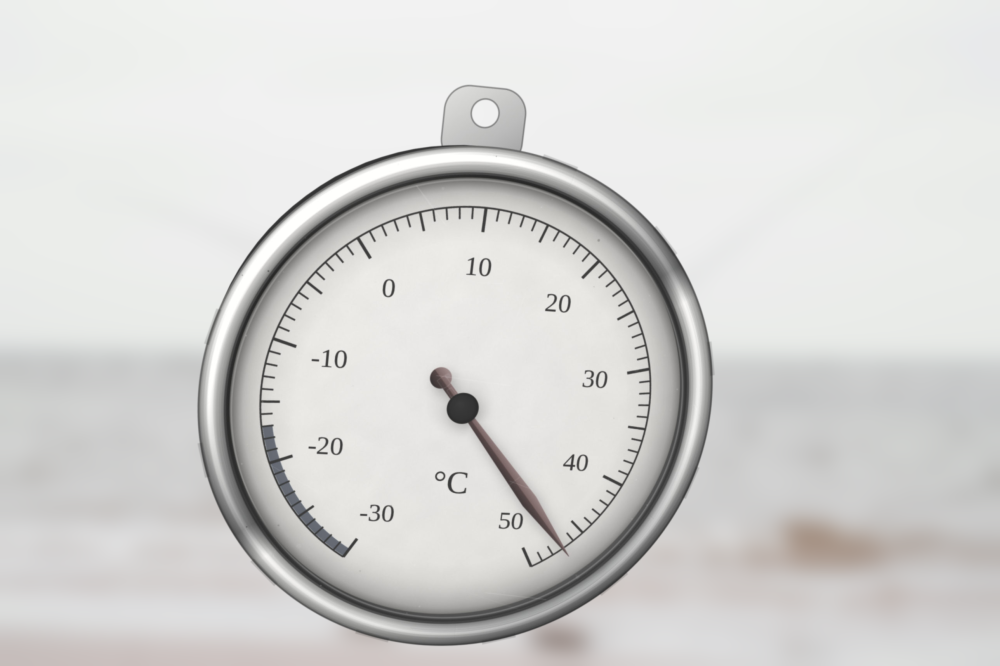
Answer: 47°C
